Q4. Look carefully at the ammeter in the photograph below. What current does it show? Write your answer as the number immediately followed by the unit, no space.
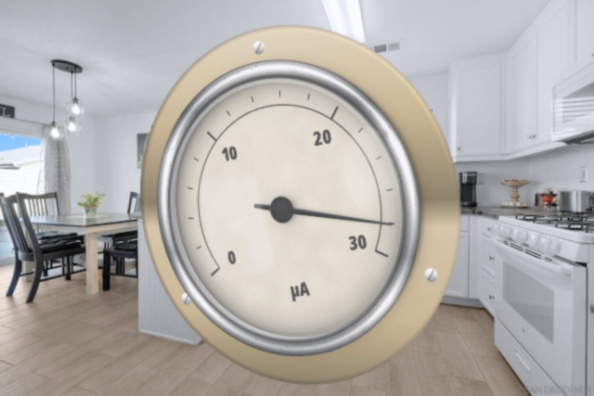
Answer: 28µA
